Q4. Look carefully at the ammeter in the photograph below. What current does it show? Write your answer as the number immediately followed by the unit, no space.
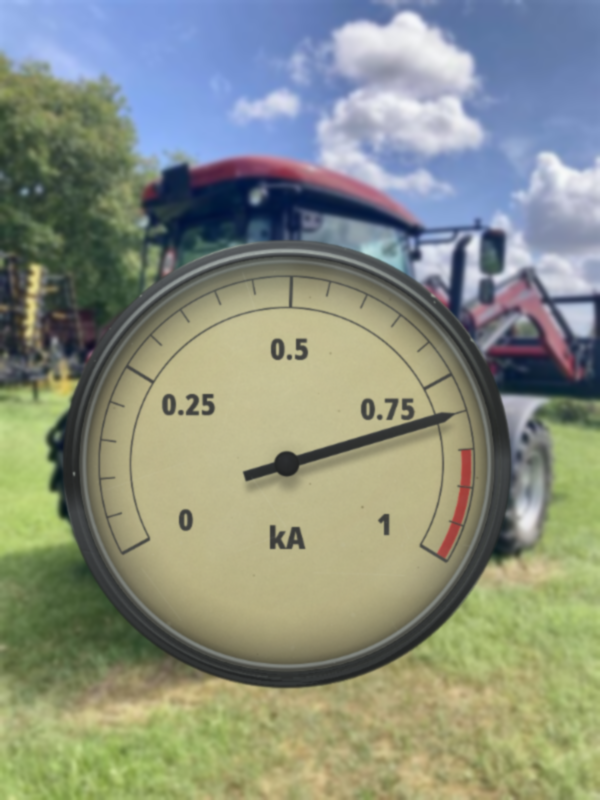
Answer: 0.8kA
